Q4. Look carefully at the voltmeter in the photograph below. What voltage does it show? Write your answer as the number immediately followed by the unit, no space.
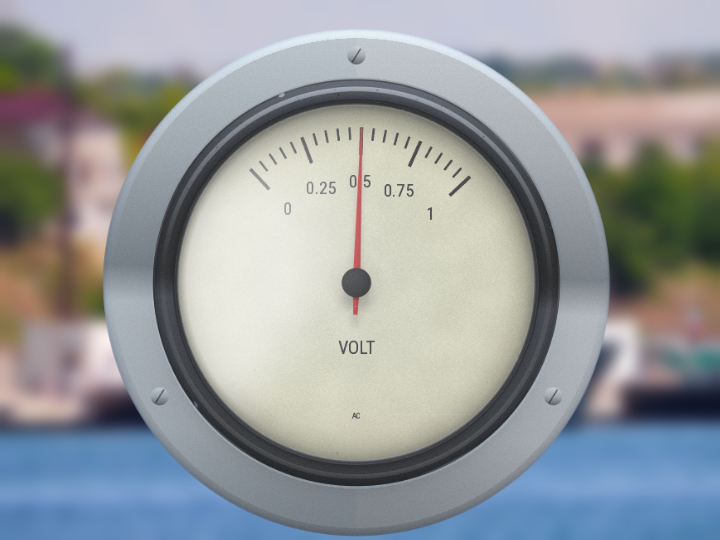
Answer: 0.5V
